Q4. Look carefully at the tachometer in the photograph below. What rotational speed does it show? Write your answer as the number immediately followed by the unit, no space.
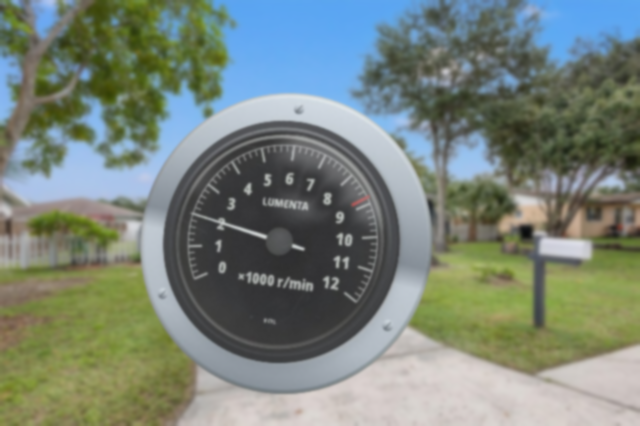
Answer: 2000rpm
